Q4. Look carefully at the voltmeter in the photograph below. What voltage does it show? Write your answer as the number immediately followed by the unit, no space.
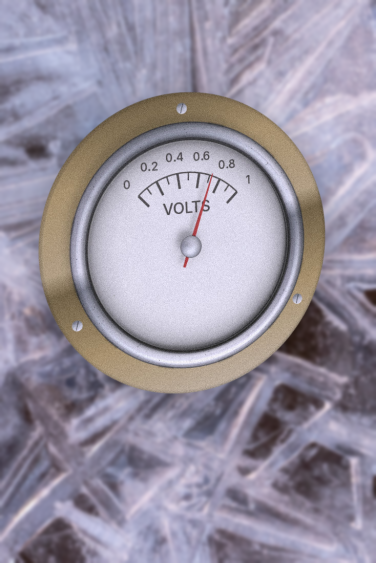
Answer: 0.7V
